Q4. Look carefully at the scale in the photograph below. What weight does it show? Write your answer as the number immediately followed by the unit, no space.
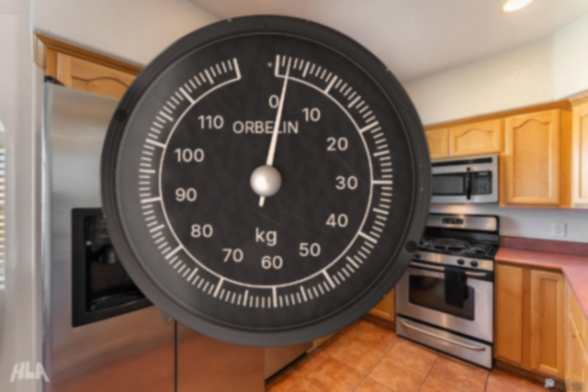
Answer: 2kg
